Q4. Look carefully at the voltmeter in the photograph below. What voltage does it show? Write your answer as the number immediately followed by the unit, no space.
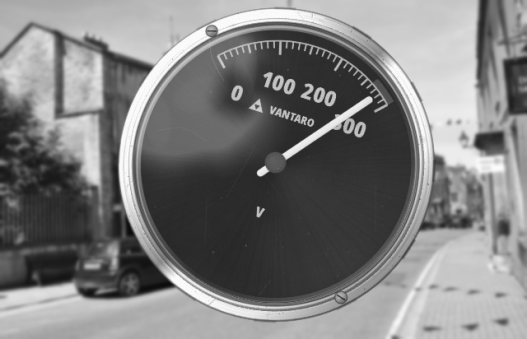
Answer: 280V
